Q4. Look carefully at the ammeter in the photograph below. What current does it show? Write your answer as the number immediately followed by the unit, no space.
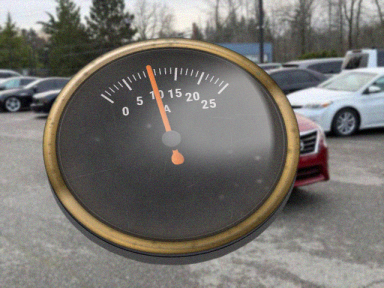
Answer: 10A
